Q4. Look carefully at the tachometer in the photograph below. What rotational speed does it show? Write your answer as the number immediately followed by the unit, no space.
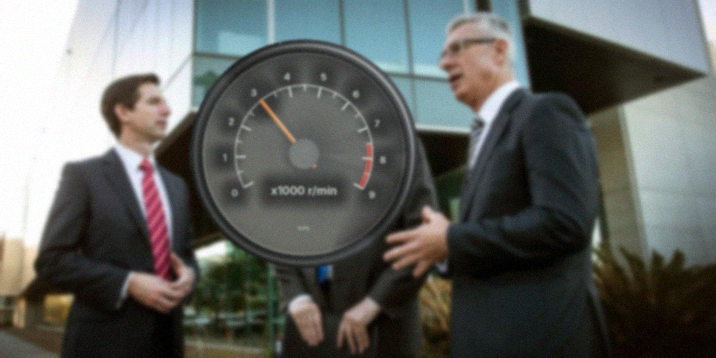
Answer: 3000rpm
